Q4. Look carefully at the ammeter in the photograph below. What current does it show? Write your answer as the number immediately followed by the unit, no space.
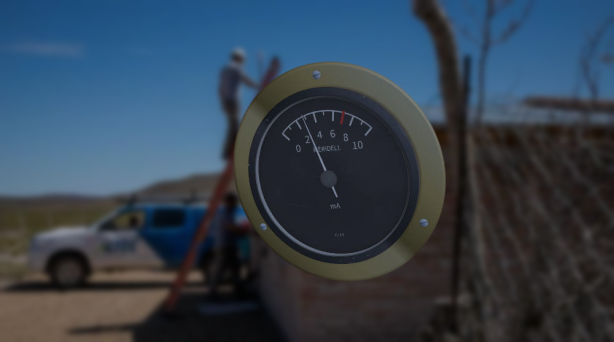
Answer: 3mA
